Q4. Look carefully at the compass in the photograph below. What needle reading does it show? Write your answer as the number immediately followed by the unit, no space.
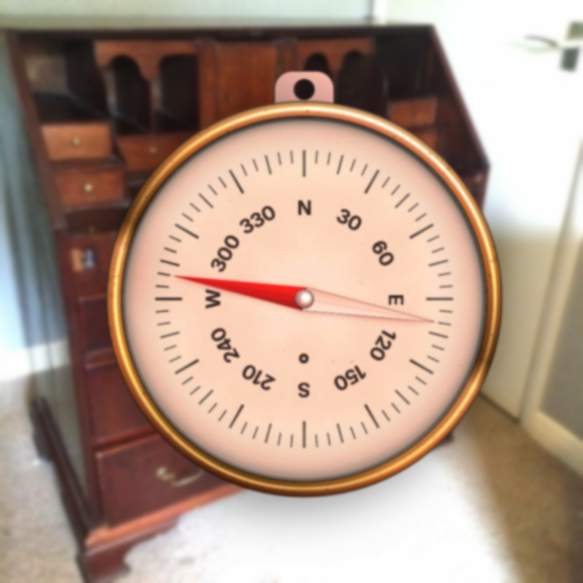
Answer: 280°
